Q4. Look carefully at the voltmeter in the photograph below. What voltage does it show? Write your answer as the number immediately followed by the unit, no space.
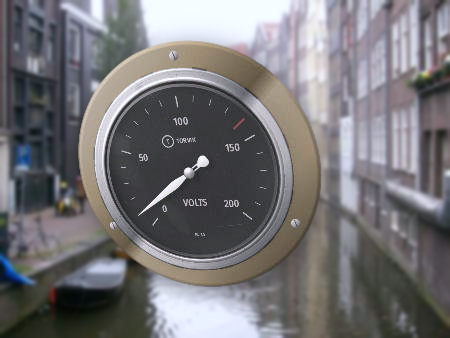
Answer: 10V
